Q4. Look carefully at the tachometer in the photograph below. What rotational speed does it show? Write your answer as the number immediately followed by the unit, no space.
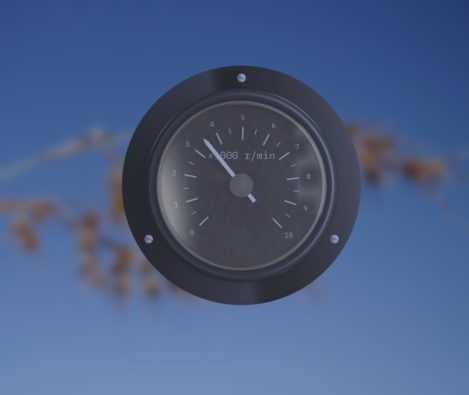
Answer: 3500rpm
